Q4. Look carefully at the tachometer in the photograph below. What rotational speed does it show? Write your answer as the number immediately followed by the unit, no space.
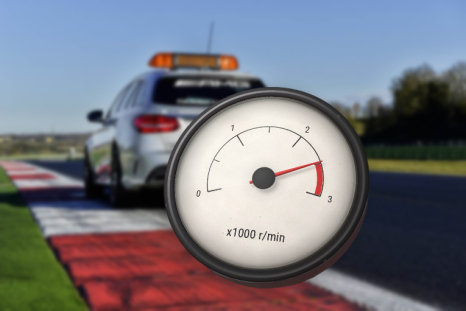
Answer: 2500rpm
